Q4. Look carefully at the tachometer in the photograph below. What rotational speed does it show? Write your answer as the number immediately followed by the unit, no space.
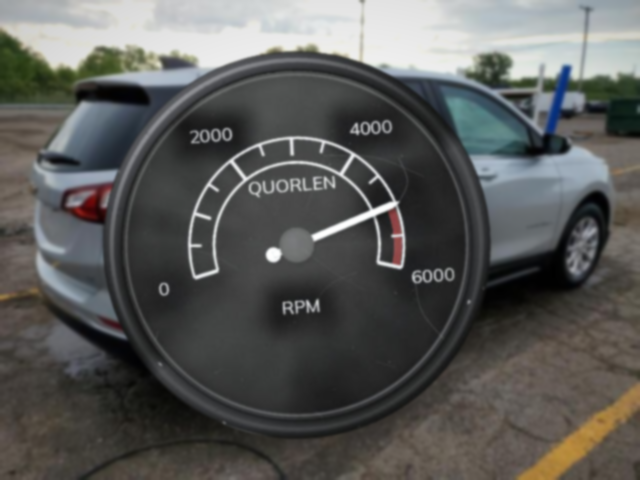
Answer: 5000rpm
